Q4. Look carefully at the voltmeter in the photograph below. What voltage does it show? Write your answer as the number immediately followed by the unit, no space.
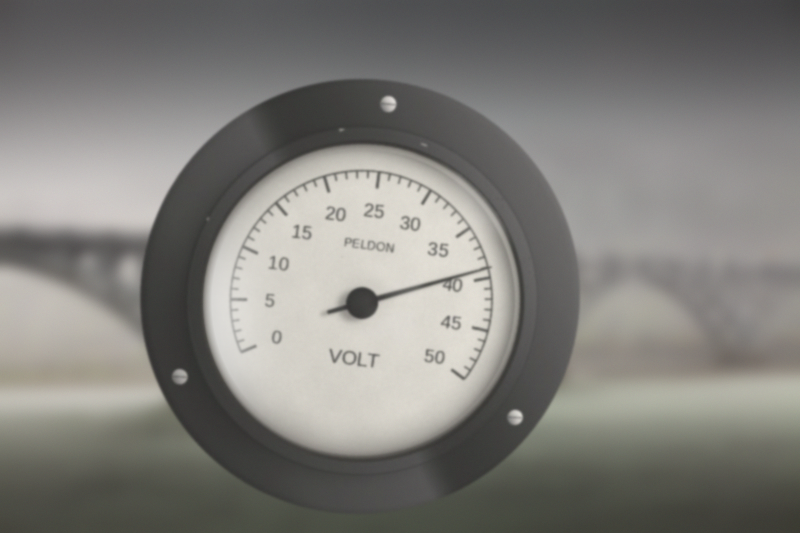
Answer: 39V
